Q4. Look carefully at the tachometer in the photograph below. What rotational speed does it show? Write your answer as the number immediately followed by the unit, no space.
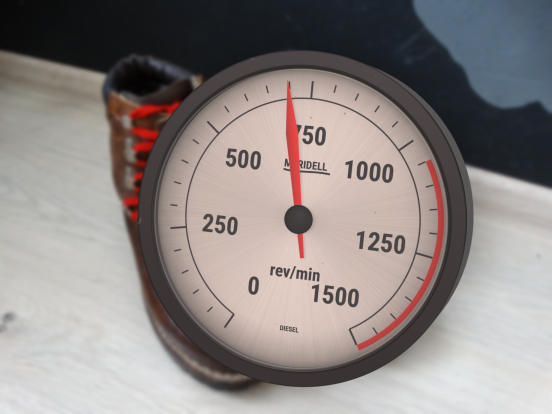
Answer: 700rpm
